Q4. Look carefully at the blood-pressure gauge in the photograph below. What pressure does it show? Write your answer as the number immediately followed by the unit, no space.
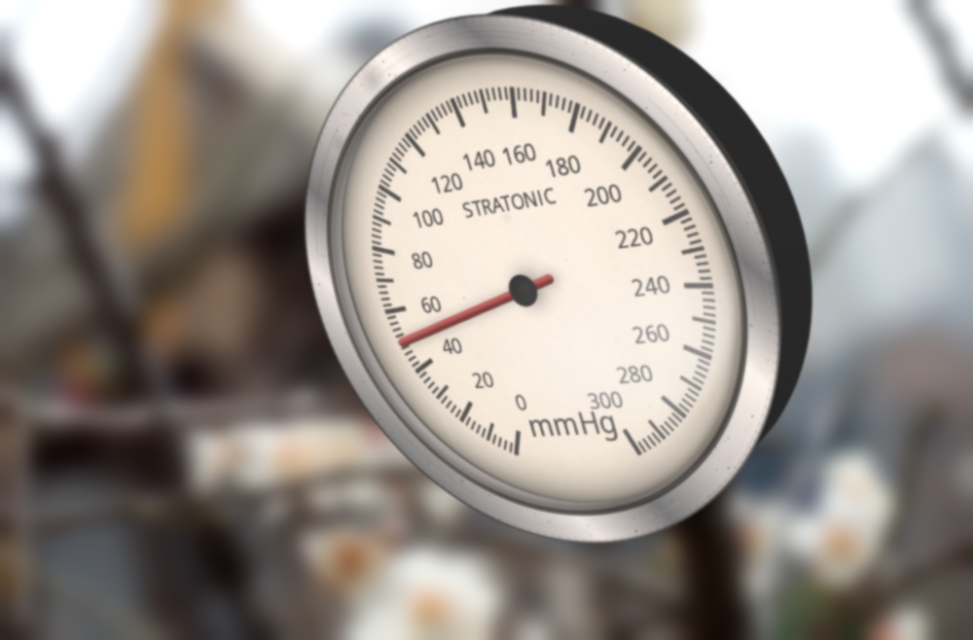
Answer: 50mmHg
